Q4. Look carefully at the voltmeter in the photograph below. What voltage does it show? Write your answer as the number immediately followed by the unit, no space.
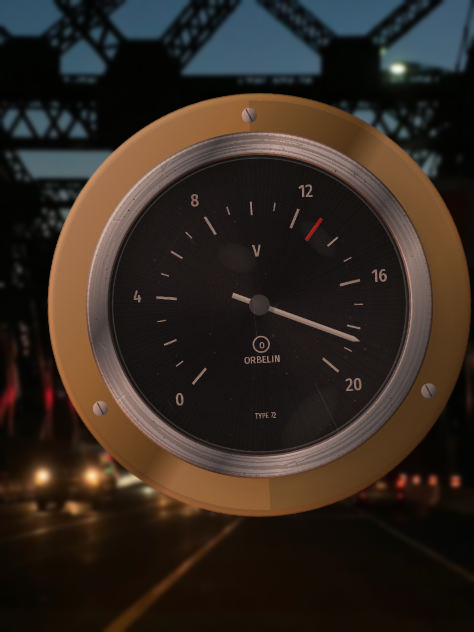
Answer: 18.5V
